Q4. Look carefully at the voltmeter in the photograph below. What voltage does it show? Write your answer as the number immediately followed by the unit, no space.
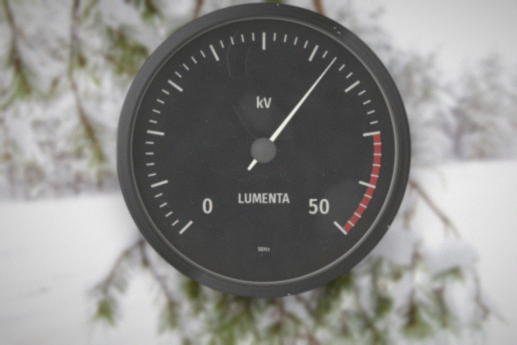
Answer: 32kV
